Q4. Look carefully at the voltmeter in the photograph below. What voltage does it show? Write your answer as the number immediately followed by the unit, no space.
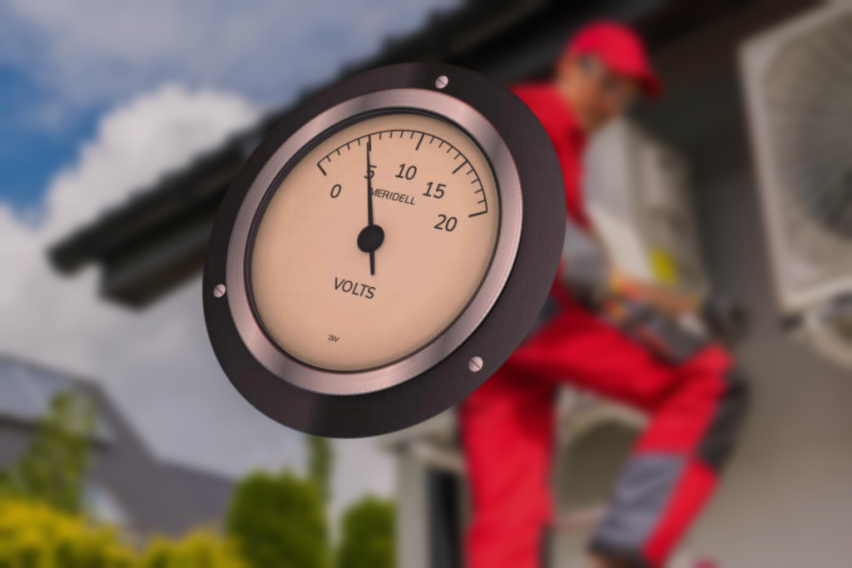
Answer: 5V
